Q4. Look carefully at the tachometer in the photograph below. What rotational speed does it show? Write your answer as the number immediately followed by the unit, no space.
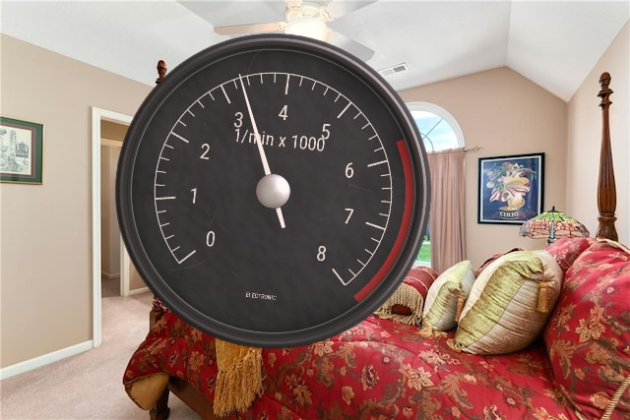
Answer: 3300rpm
